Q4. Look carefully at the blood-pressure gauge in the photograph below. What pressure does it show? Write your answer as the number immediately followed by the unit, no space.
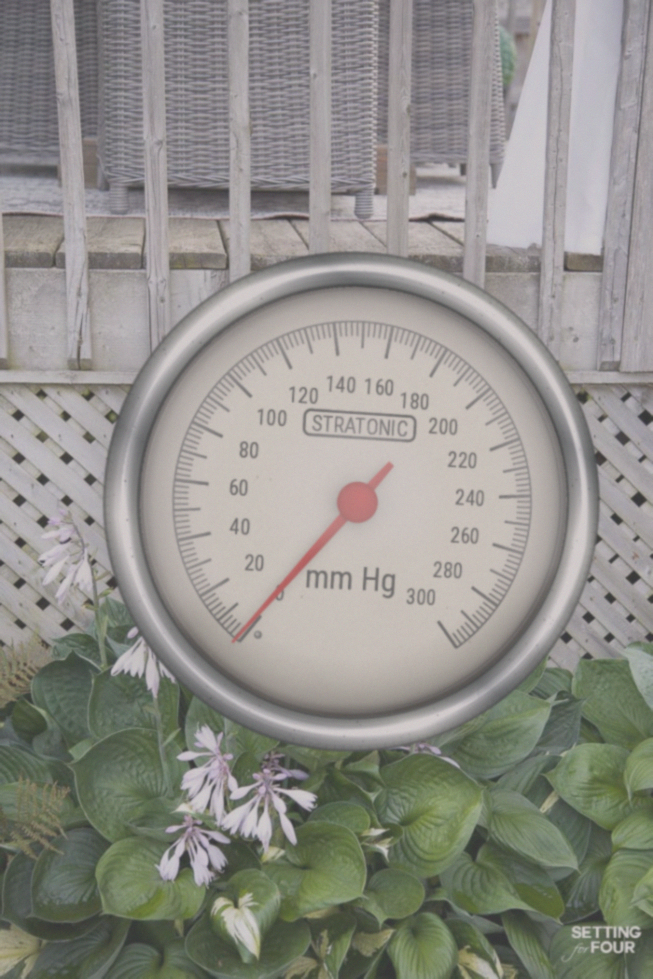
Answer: 2mmHg
